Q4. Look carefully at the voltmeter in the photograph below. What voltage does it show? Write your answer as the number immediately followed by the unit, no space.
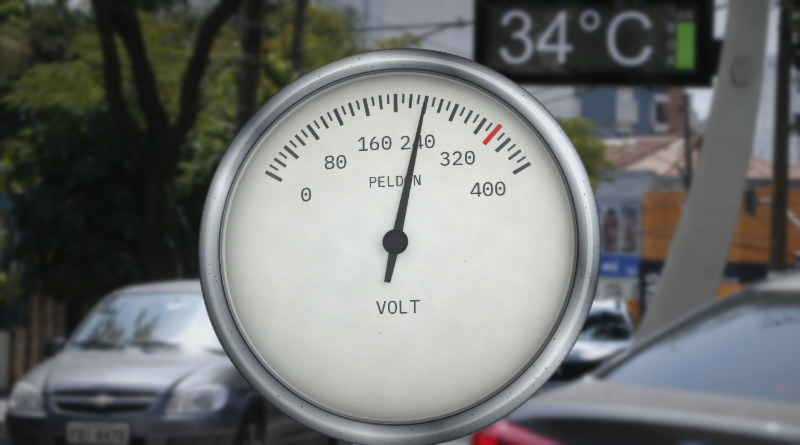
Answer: 240V
